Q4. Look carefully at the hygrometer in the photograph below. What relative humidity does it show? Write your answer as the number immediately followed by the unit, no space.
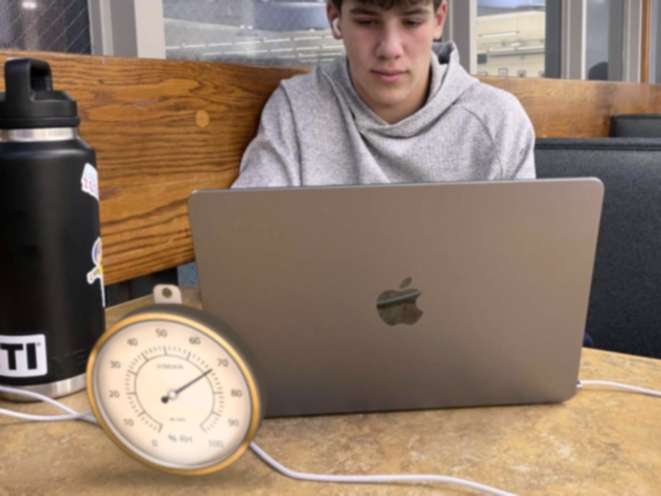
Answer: 70%
